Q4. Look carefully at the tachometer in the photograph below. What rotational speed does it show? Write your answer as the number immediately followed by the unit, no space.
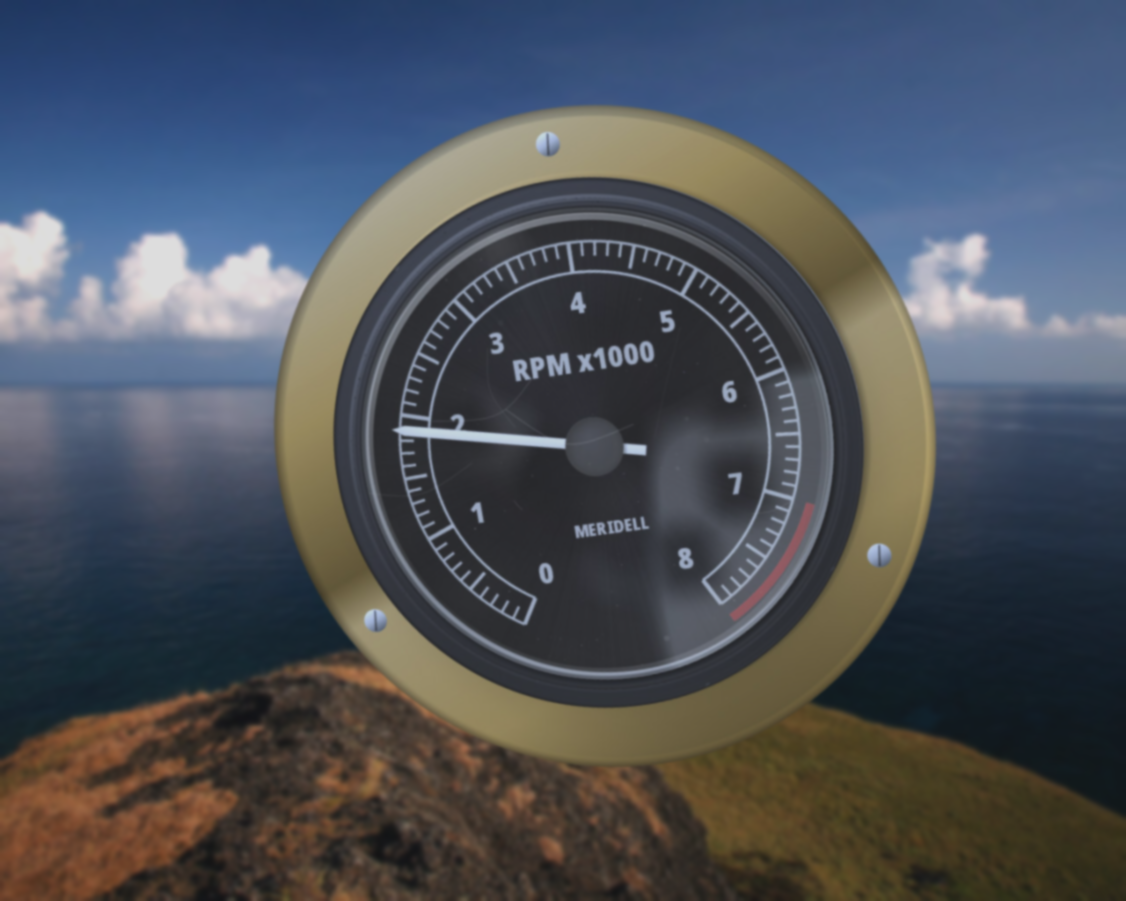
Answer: 1900rpm
